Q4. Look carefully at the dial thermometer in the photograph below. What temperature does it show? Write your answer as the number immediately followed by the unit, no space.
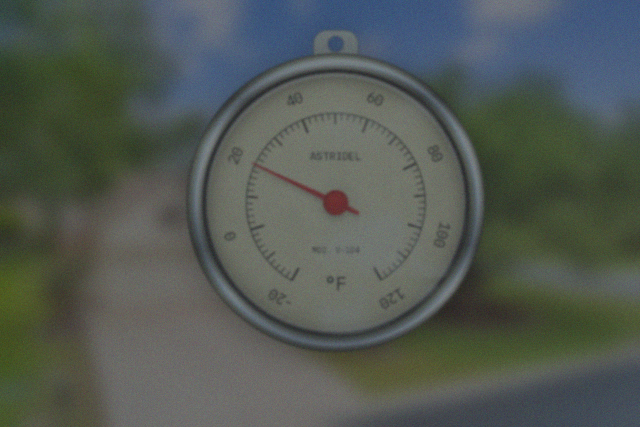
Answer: 20°F
